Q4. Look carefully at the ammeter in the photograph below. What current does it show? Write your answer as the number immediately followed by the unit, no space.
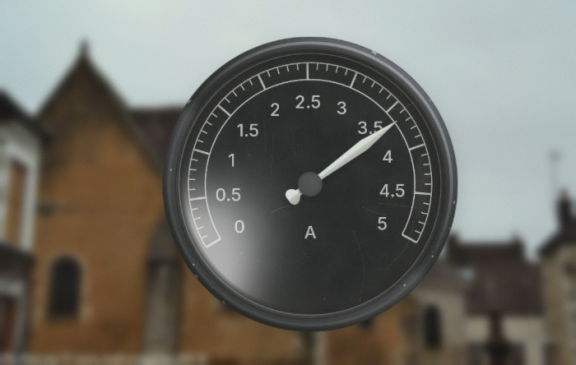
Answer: 3.65A
